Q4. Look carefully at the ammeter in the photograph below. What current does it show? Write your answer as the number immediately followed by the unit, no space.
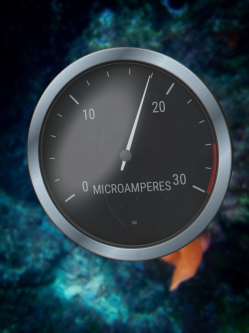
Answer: 18µA
